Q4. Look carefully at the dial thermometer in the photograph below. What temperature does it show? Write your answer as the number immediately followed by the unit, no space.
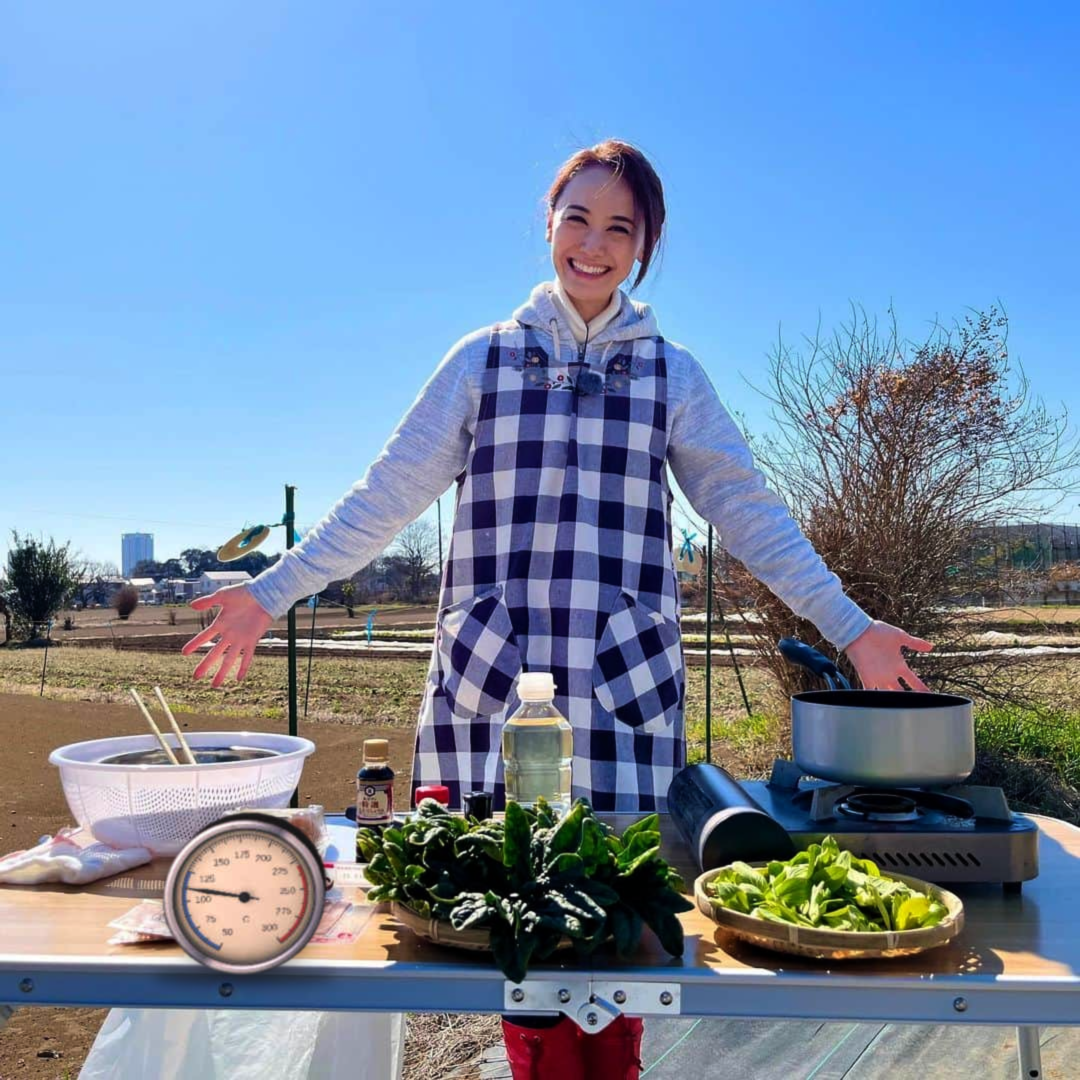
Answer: 112.5°C
